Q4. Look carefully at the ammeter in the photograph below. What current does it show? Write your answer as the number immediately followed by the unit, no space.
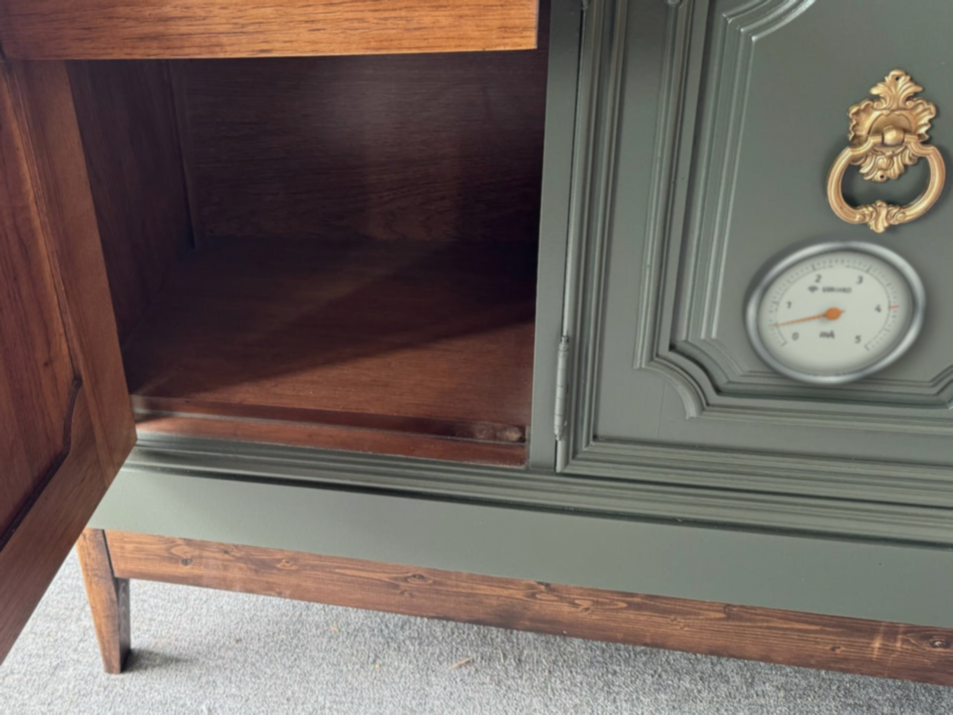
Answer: 0.5mA
